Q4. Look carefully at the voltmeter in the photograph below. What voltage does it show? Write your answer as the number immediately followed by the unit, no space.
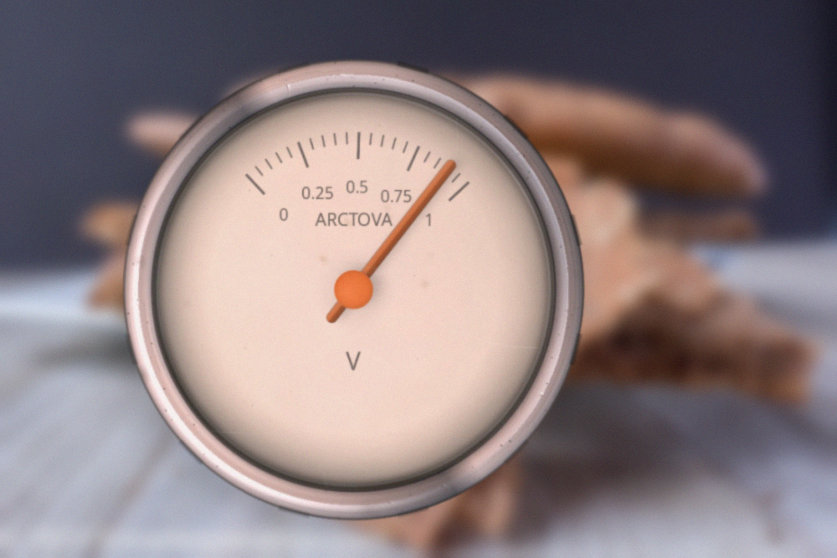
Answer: 0.9V
